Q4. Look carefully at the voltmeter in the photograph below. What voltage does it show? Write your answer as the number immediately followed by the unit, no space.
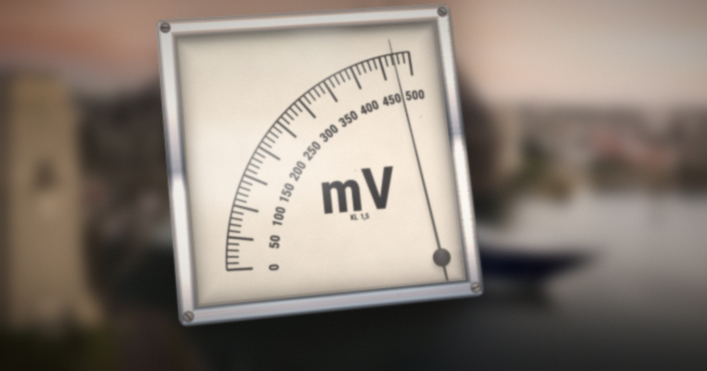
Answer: 470mV
